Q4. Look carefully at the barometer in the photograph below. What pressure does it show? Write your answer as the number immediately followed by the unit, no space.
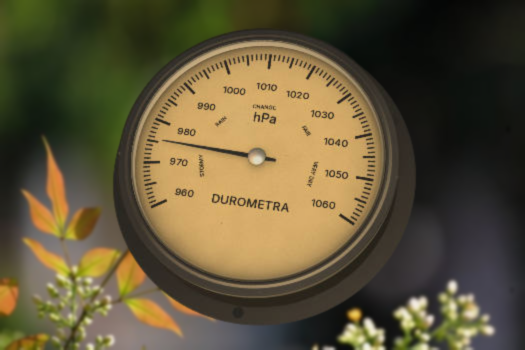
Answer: 975hPa
